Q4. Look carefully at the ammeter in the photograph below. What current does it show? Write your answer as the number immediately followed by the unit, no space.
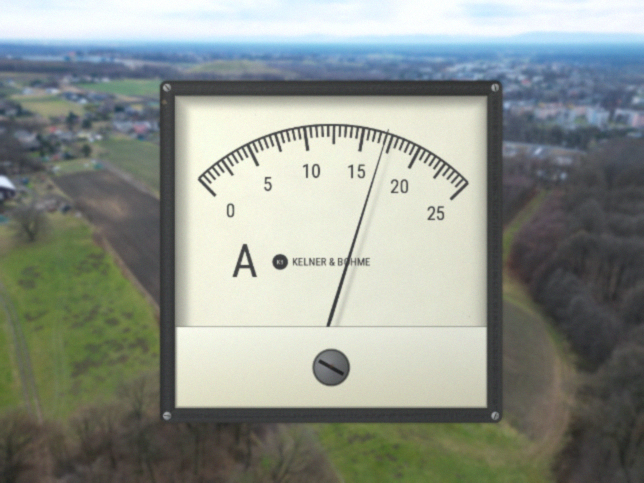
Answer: 17A
